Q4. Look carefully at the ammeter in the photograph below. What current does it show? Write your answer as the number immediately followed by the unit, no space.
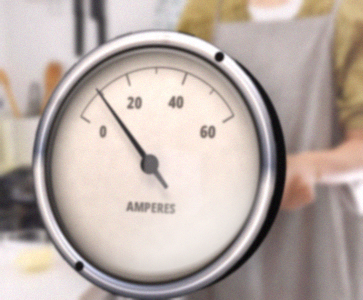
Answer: 10A
